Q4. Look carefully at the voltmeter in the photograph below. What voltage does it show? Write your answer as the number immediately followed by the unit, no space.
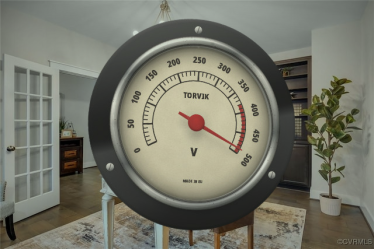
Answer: 490V
